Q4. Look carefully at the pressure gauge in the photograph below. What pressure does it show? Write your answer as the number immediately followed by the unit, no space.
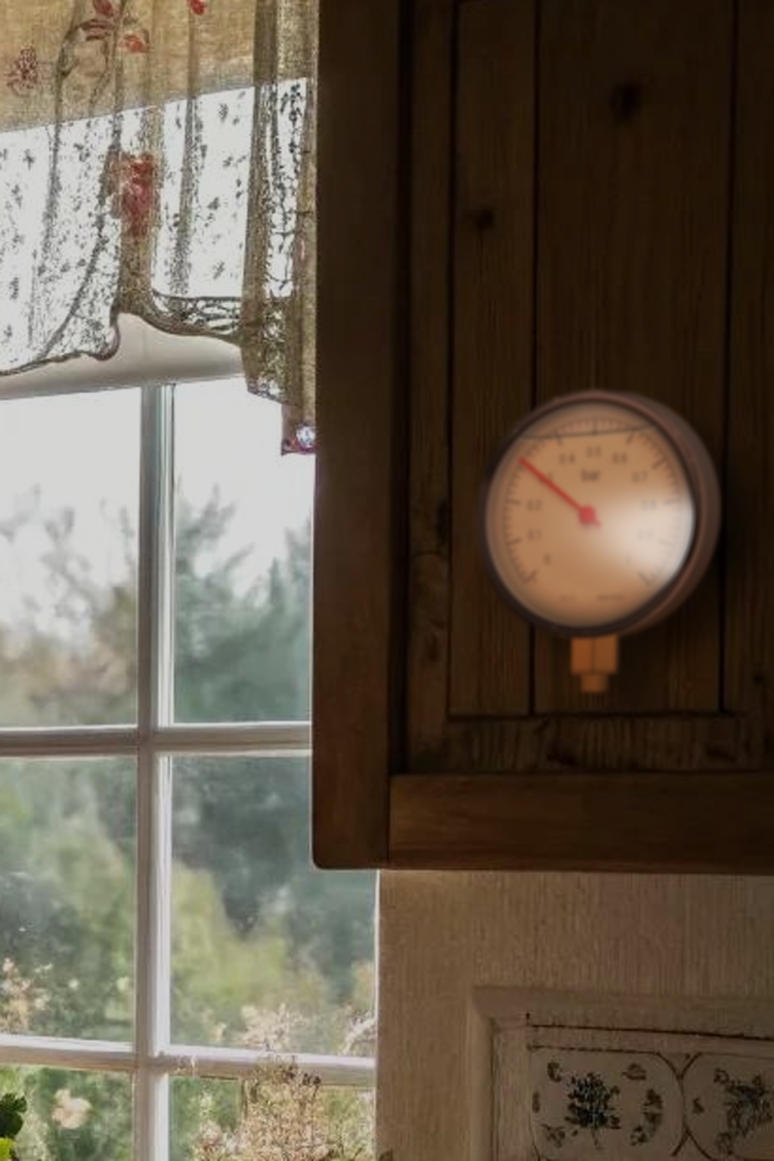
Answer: 0.3bar
